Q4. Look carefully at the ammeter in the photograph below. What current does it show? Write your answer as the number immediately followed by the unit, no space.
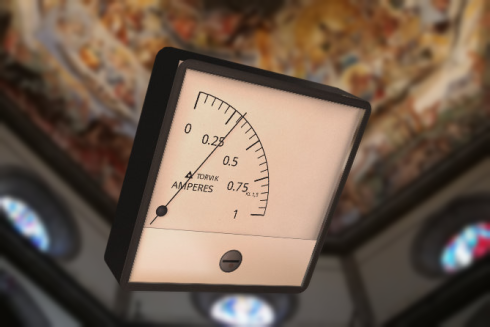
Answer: 0.3A
